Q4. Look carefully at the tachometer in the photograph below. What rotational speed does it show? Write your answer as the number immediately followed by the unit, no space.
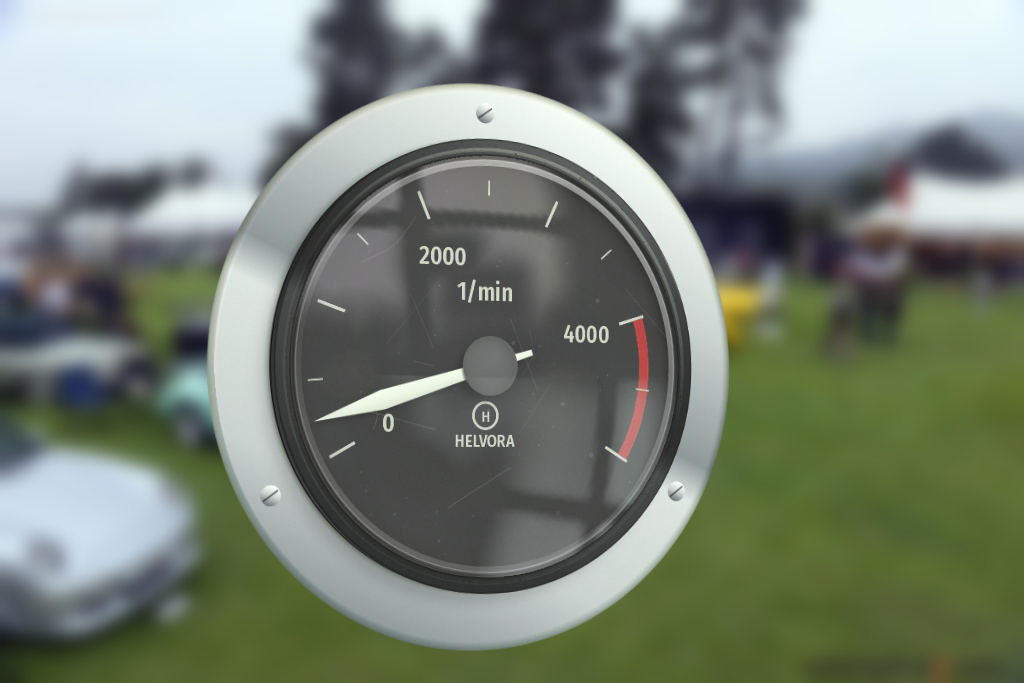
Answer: 250rpm
